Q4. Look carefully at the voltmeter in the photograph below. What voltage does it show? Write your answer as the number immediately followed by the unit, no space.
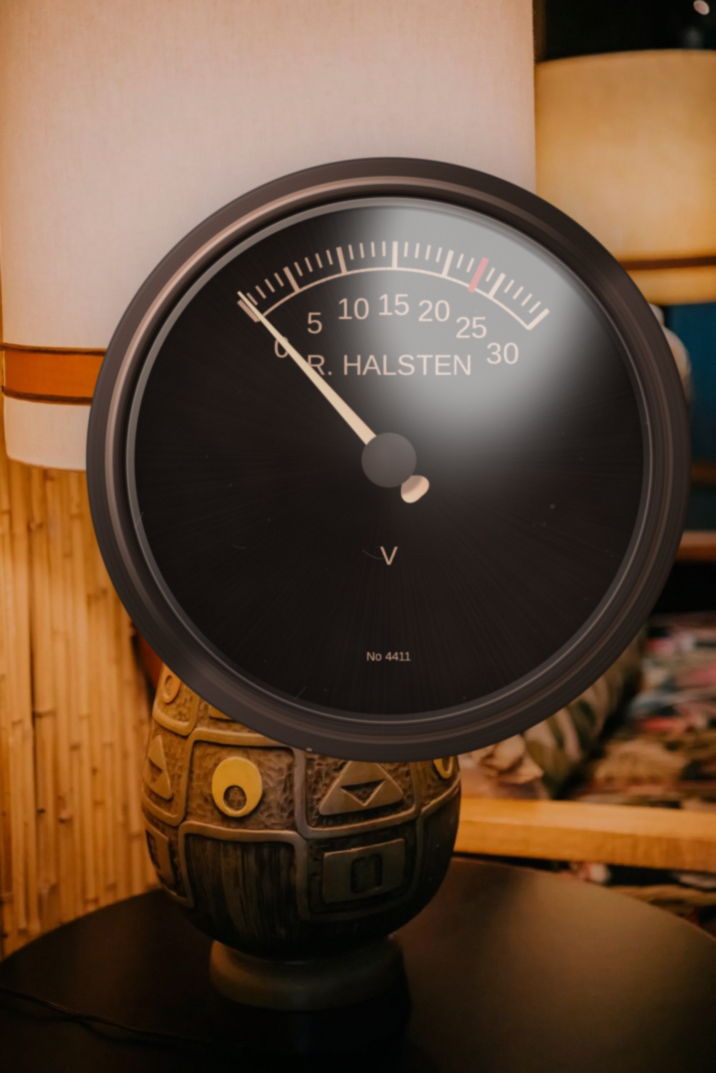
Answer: 0.5V
